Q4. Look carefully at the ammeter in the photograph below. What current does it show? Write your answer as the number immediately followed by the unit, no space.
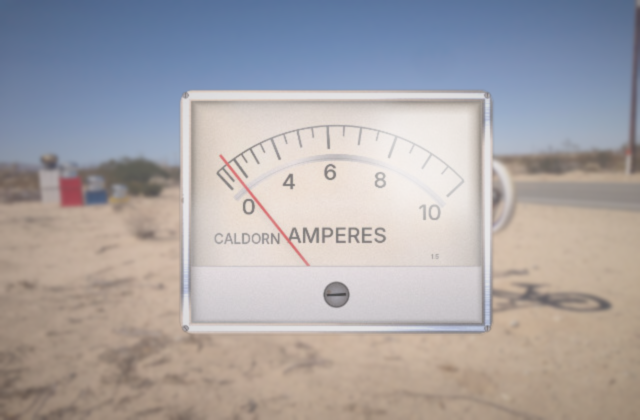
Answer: 1.5A
